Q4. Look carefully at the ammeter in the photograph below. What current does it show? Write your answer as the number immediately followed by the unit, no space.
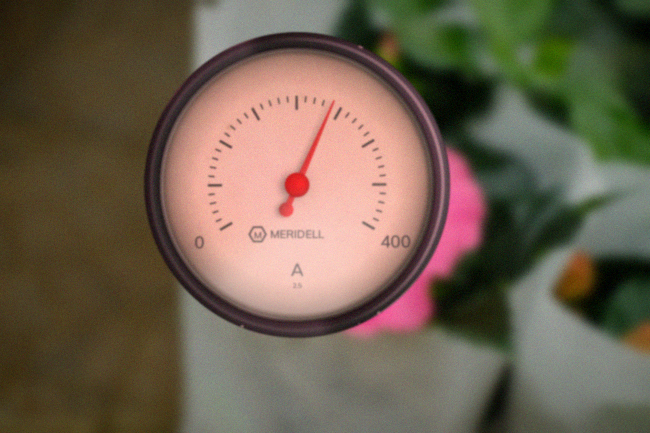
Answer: 240A
